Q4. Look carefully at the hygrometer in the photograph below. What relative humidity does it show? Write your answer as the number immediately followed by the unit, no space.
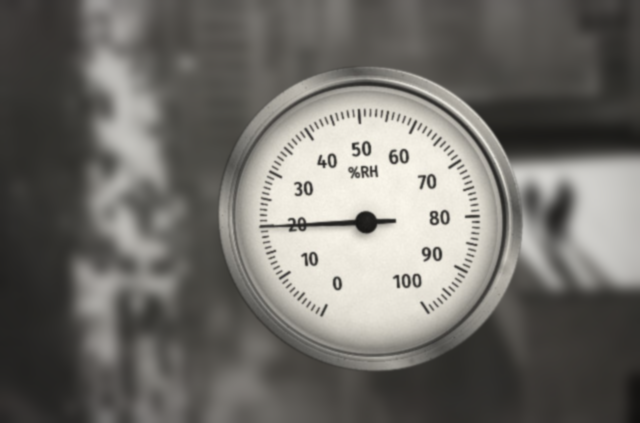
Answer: 20%
